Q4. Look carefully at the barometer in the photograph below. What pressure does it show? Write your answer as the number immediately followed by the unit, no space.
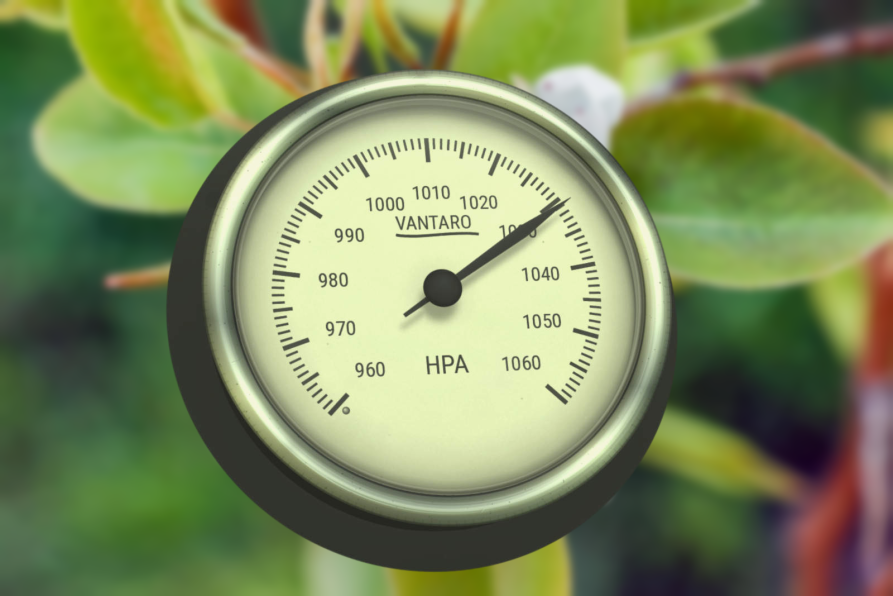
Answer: 1031hPa
